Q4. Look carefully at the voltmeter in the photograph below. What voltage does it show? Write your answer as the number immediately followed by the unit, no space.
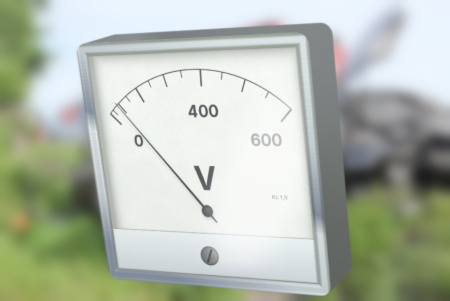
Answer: 100V
